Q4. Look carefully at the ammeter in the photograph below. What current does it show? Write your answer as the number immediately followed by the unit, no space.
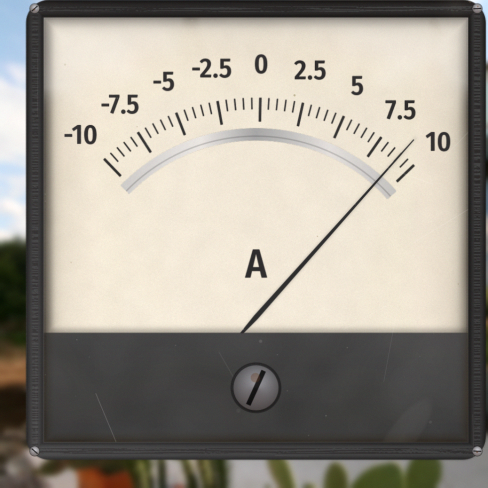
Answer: 9A
